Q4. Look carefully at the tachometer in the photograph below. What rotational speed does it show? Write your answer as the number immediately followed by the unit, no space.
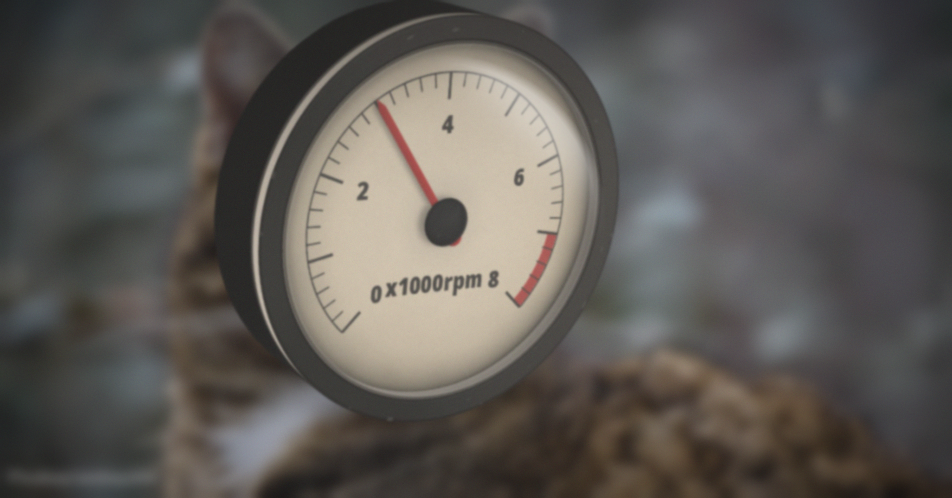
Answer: 3000rpm
